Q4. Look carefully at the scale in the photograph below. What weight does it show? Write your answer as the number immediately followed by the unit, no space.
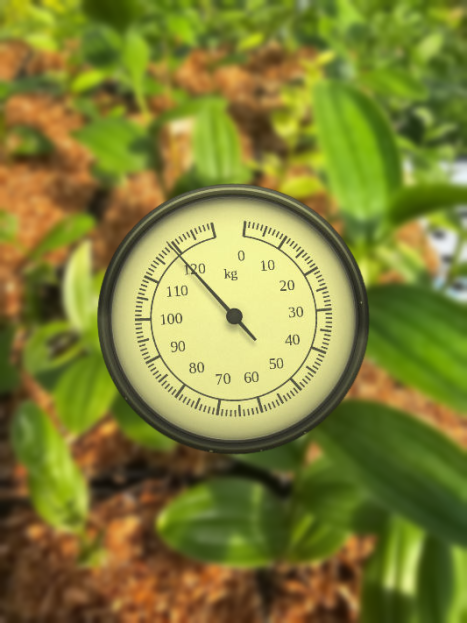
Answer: 119kg
